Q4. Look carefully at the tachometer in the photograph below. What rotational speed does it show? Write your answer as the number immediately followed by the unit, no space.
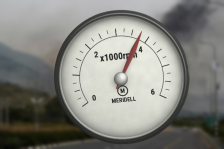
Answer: 3750rpm
